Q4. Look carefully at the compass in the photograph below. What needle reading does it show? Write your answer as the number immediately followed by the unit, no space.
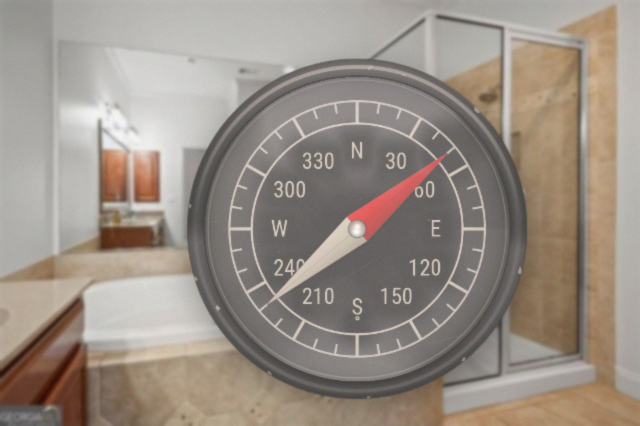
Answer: 50°
